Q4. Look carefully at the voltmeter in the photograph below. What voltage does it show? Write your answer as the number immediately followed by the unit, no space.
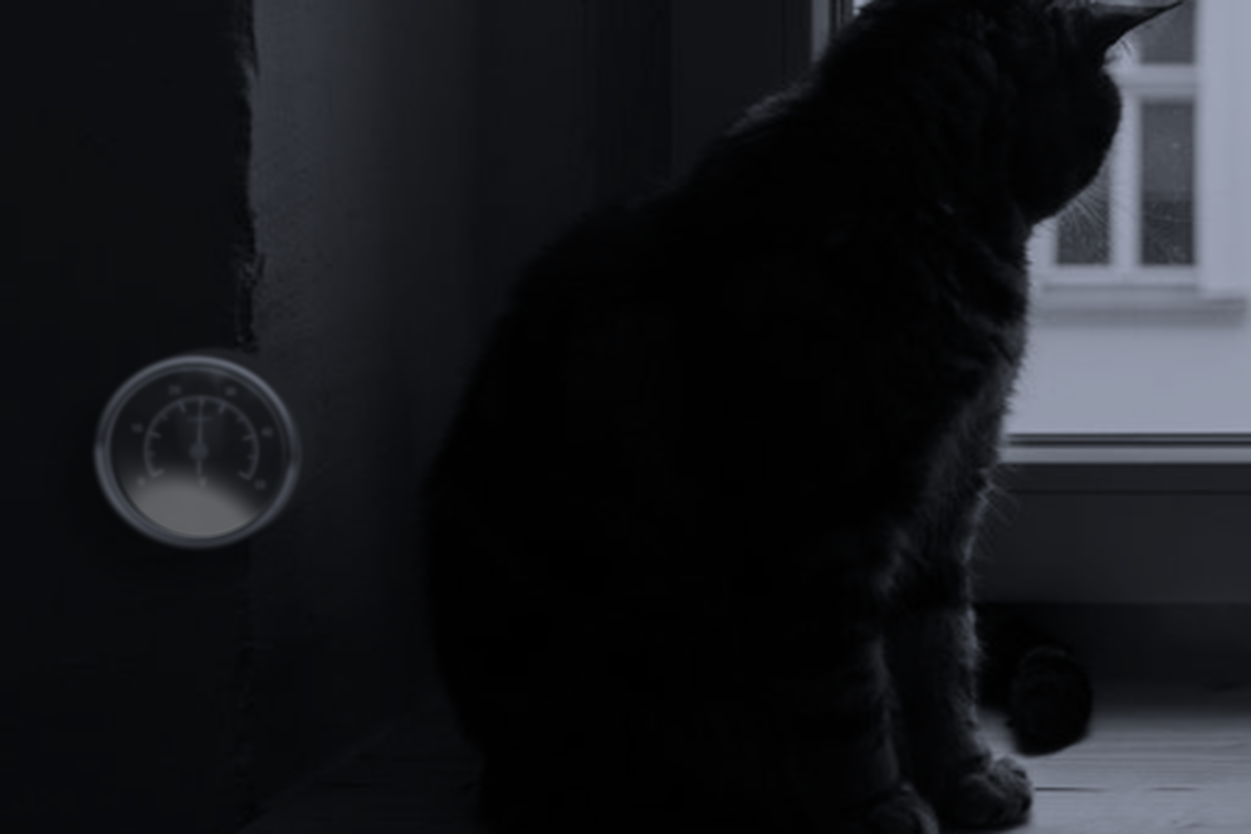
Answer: 25V
